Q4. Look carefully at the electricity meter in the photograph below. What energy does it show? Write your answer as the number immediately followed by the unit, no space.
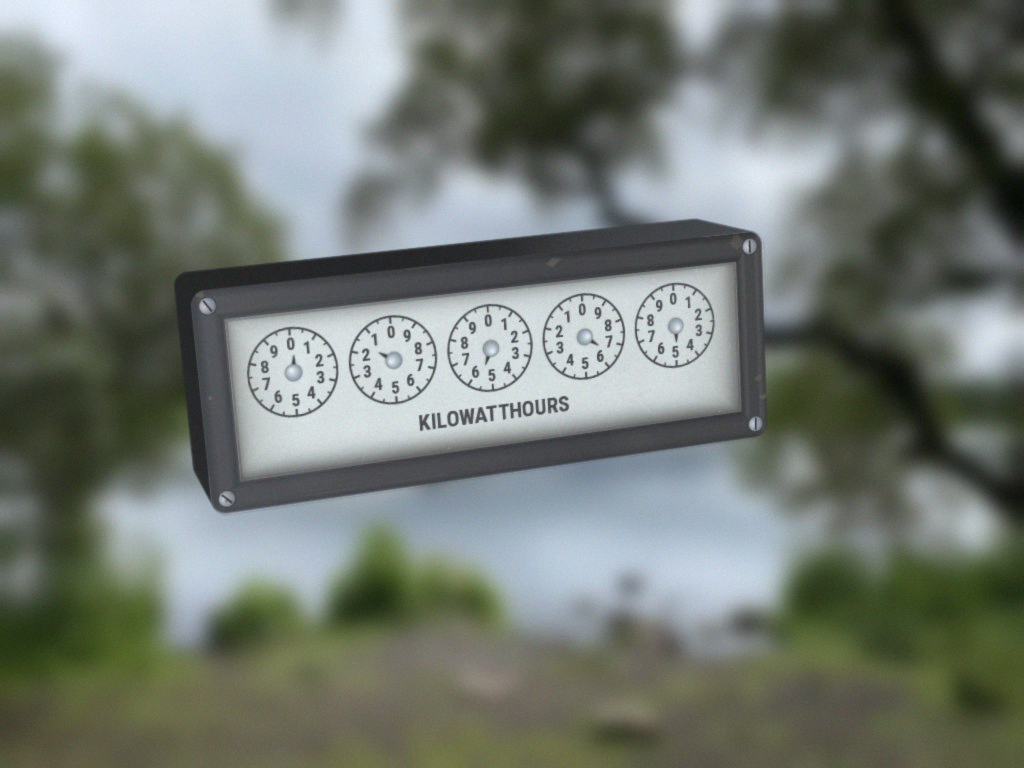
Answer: 1565kWh
